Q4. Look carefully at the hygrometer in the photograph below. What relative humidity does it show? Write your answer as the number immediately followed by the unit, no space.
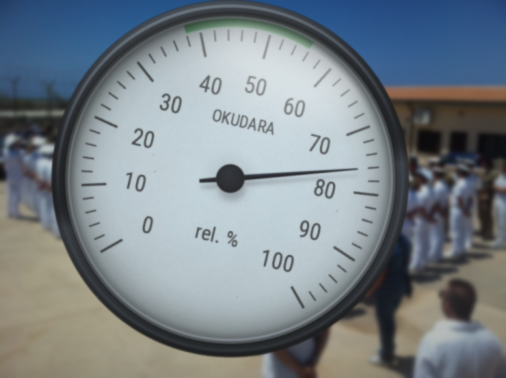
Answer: 76%
